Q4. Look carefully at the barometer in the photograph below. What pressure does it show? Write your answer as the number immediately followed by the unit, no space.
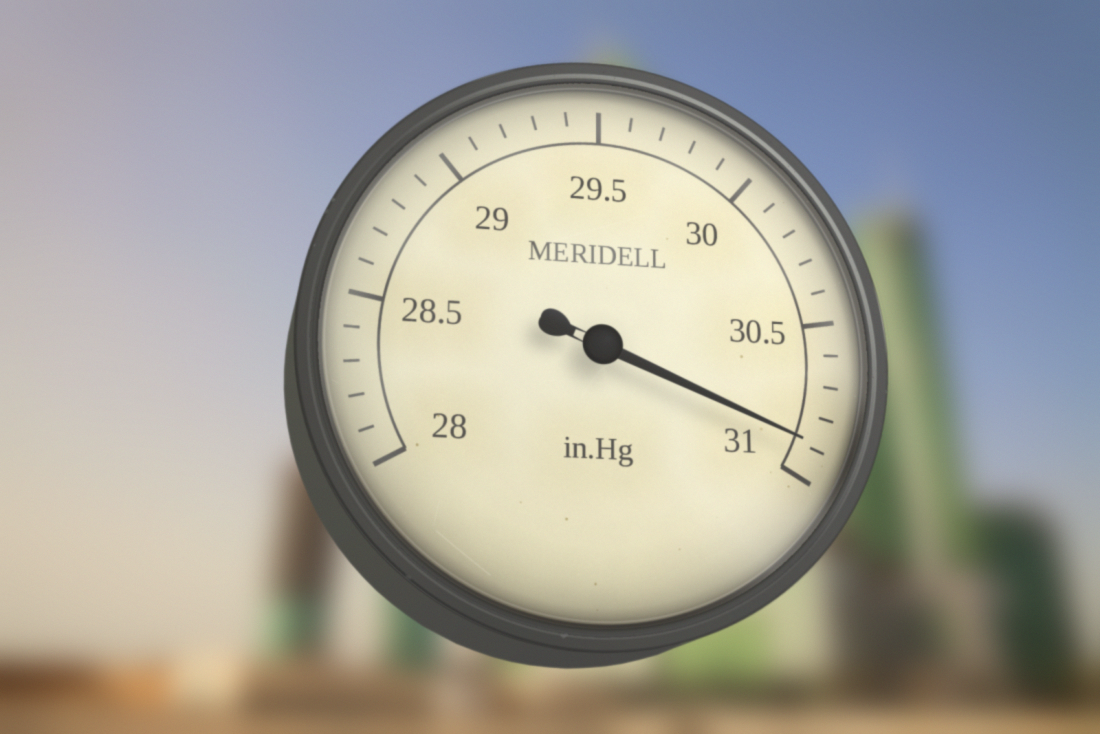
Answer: 30.9inHg
